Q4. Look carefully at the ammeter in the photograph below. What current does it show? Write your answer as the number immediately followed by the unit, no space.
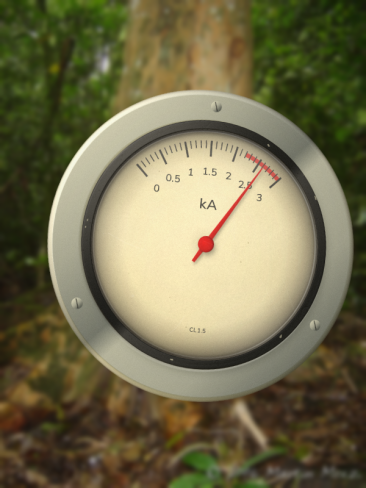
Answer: 2.6kA
